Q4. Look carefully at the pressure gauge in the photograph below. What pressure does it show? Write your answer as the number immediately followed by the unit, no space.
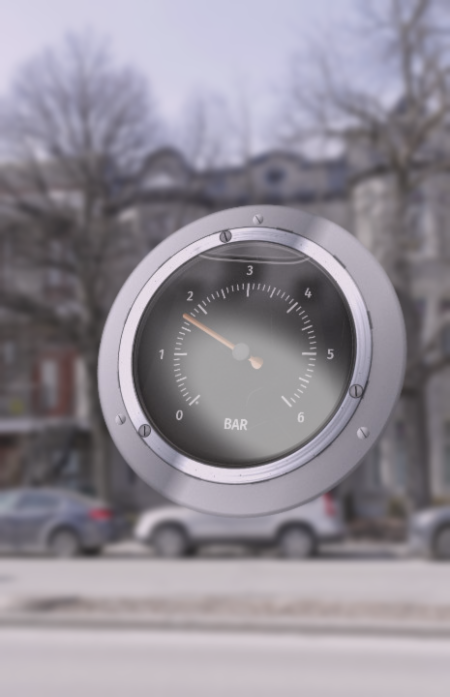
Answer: 1.7bar
